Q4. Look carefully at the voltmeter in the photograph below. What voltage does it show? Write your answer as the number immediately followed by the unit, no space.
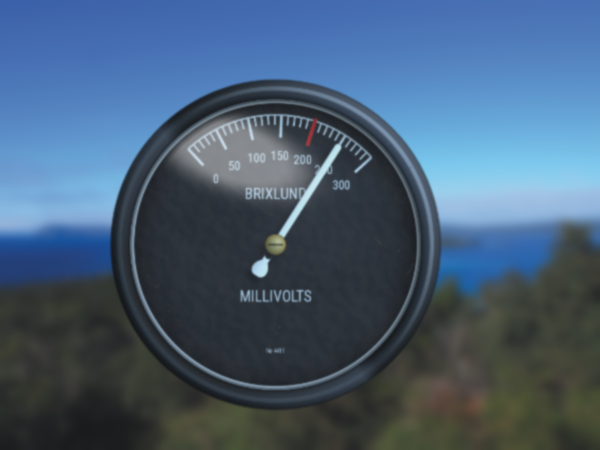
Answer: 250mV
